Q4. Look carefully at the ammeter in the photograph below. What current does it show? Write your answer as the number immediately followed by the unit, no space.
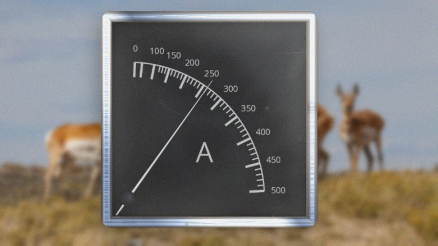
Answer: 260A
